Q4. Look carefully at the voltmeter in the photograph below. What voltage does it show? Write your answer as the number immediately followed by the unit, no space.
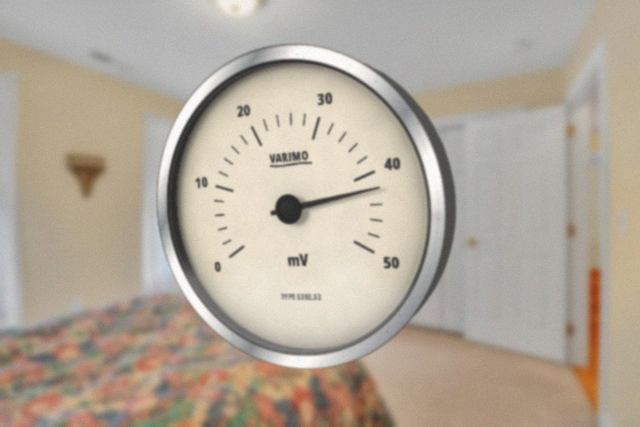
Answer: 42mV
